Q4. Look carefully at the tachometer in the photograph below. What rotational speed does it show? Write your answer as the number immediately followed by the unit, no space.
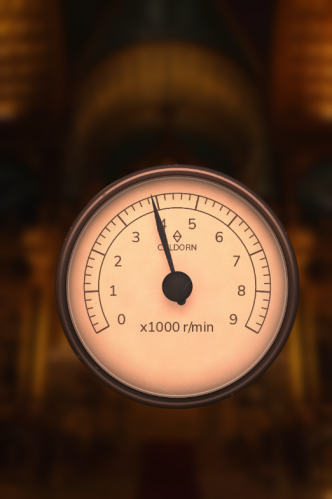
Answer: 3900rpm
